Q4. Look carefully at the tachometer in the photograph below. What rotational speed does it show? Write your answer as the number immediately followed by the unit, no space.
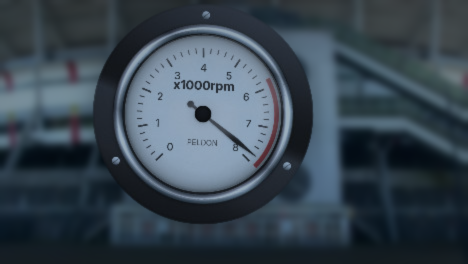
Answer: 7800rpm
